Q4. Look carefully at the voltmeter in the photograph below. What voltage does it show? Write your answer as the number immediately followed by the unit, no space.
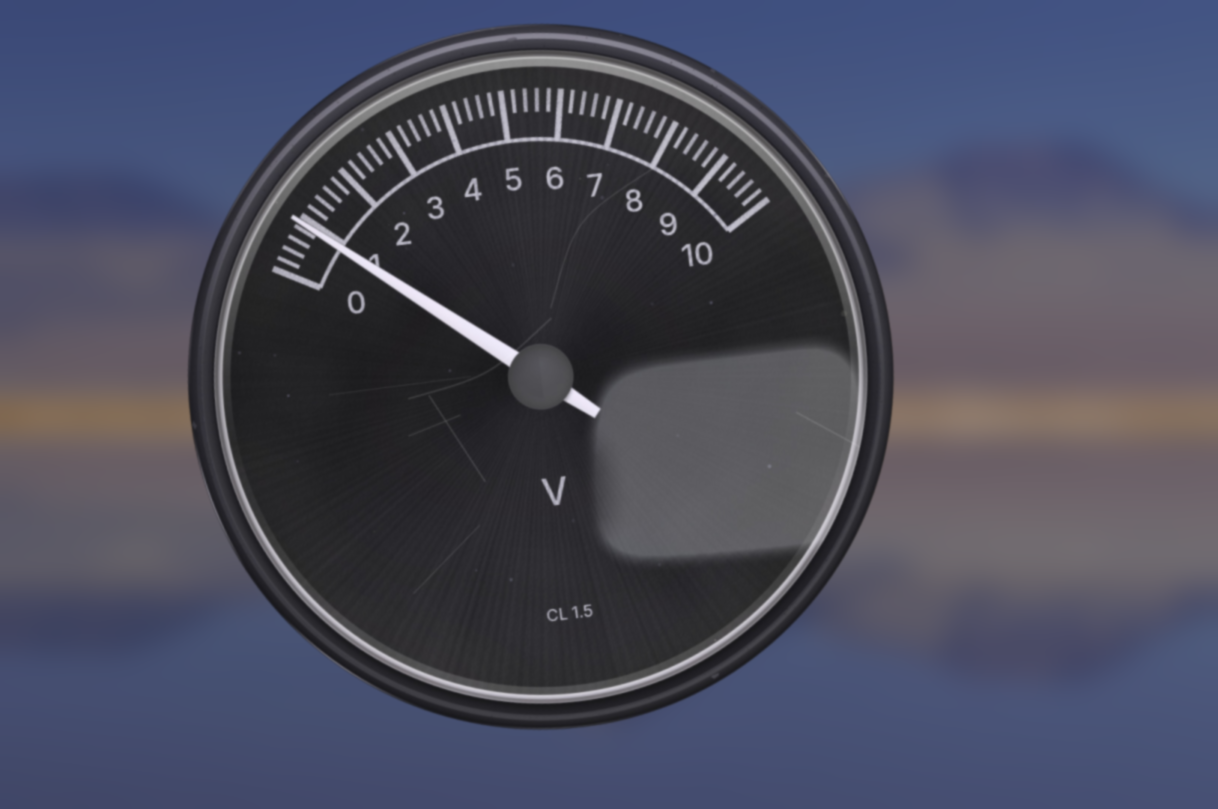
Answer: 0.9V
